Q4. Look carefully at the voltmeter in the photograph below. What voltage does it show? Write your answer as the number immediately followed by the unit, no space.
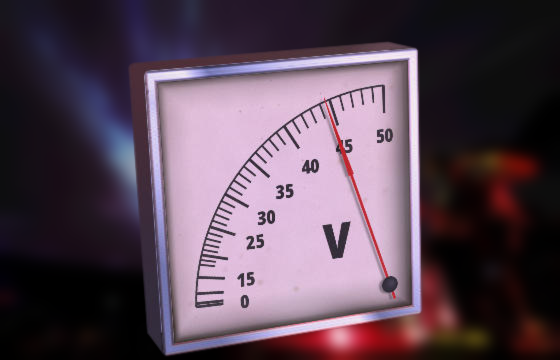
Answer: 44.5V
